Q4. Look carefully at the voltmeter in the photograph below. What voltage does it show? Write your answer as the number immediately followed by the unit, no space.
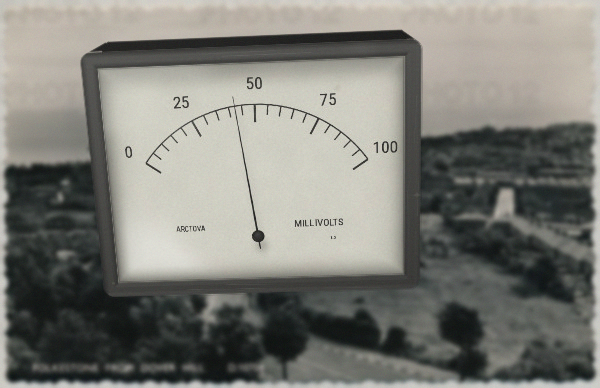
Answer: 42.5mV
